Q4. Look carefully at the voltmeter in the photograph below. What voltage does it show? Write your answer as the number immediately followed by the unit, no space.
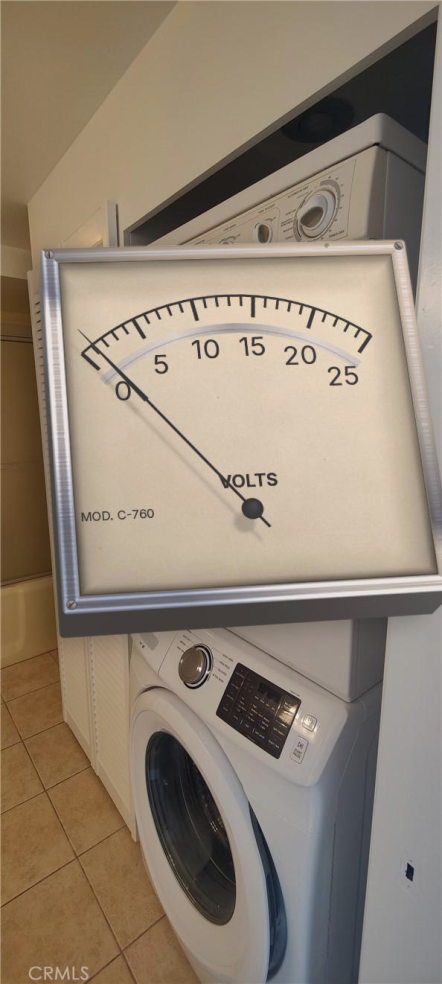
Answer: 1V
